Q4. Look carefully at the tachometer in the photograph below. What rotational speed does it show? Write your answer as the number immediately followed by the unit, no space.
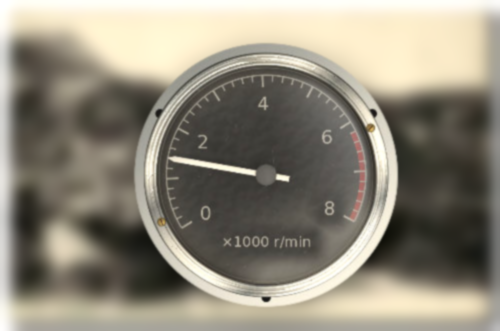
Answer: 1400rpm
